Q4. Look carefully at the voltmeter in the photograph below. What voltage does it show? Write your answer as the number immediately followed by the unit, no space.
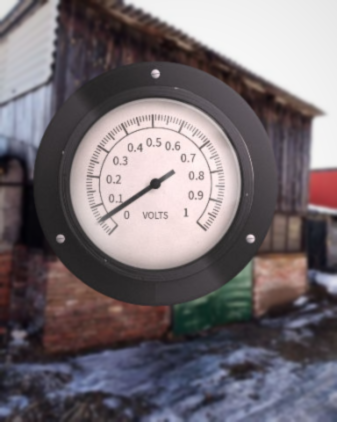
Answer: 0.05V
